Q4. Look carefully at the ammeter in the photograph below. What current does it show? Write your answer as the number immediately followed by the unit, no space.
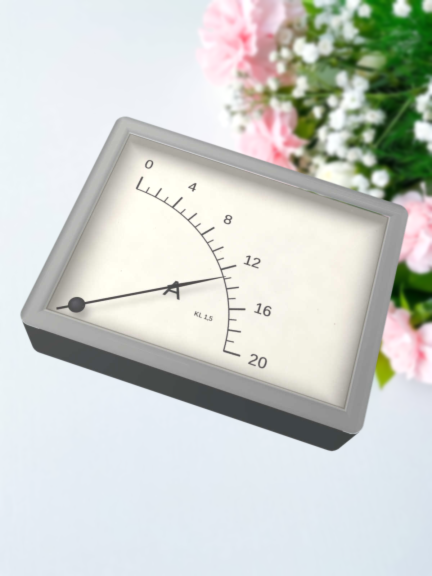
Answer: 13A
